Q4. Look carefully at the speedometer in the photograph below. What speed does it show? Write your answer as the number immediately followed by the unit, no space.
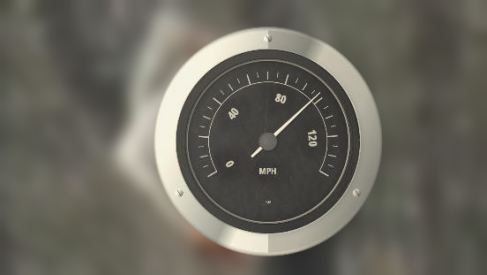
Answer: 97.5mph
